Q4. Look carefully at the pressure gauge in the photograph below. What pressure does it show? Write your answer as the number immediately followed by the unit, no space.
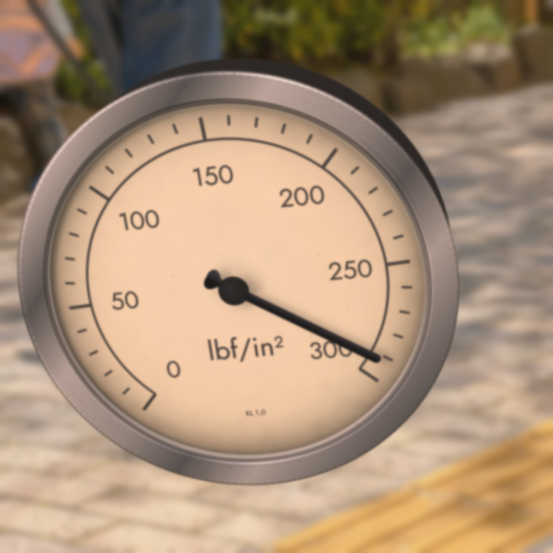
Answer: 290psi
